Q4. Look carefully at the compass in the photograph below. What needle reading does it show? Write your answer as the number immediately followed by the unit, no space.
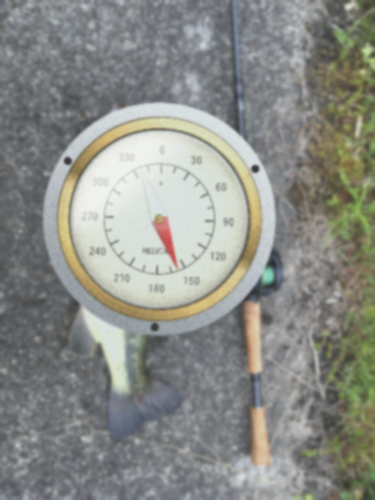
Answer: 157.5°
